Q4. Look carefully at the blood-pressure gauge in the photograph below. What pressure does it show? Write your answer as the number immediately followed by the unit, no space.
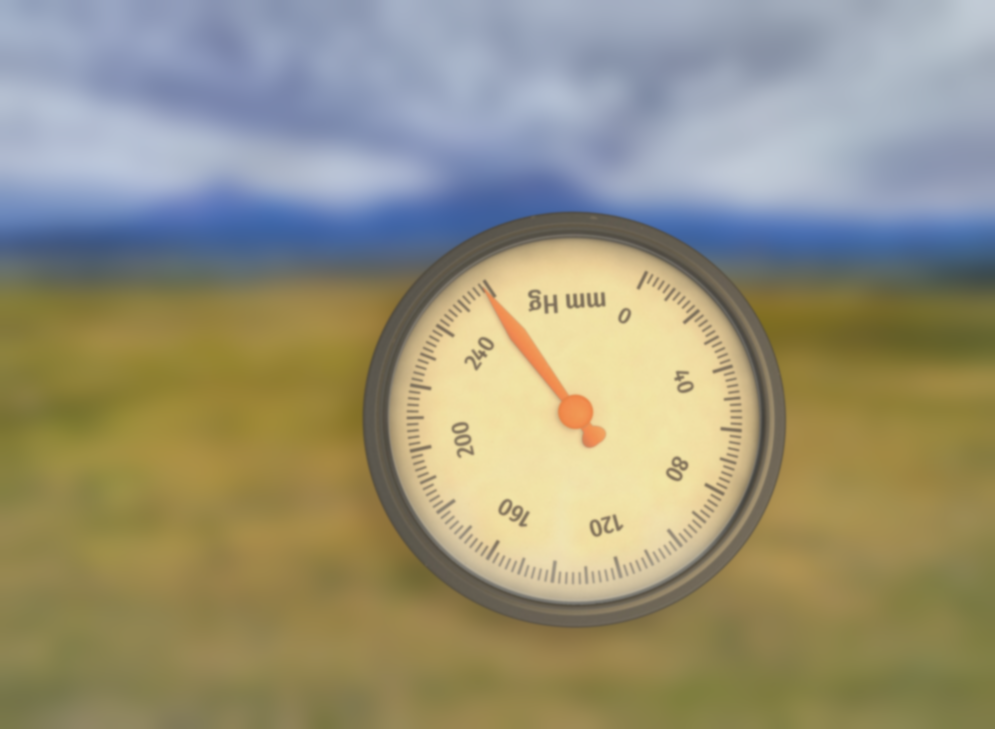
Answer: 258mmHg
